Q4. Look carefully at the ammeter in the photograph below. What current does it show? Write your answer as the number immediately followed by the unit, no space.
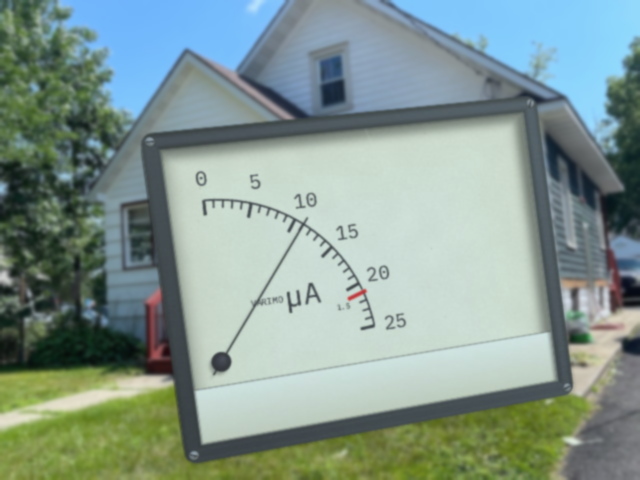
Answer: 11µA
